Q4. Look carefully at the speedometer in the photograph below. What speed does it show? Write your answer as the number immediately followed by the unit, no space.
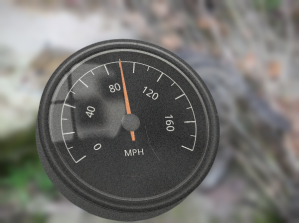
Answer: 90mph
